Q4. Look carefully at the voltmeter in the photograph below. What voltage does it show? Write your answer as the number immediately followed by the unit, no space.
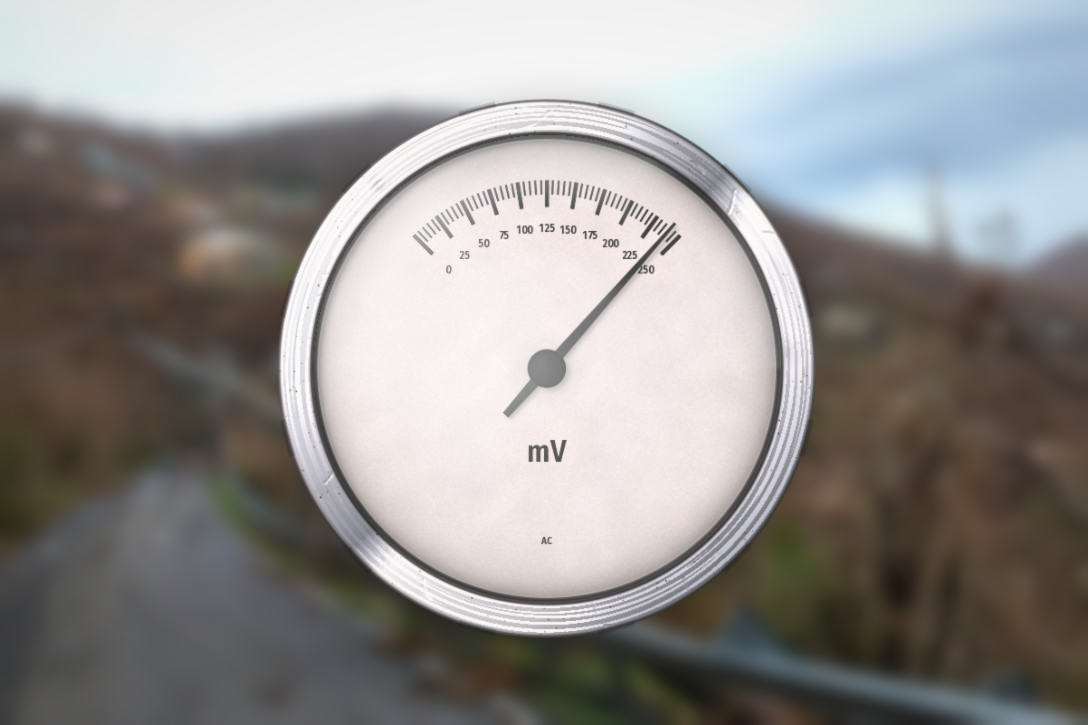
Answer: 240mV
